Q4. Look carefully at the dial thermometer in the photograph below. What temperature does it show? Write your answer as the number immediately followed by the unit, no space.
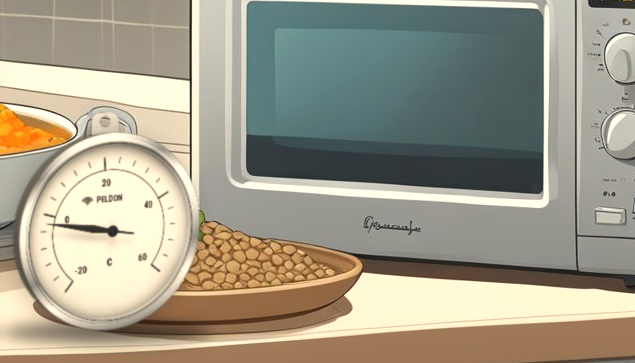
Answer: -2°C
